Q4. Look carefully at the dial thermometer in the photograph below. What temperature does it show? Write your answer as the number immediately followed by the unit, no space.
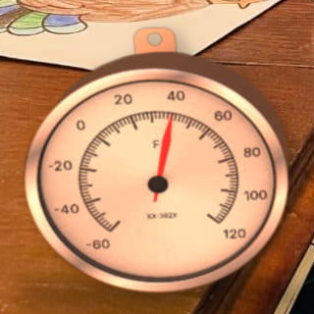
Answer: 40°F
